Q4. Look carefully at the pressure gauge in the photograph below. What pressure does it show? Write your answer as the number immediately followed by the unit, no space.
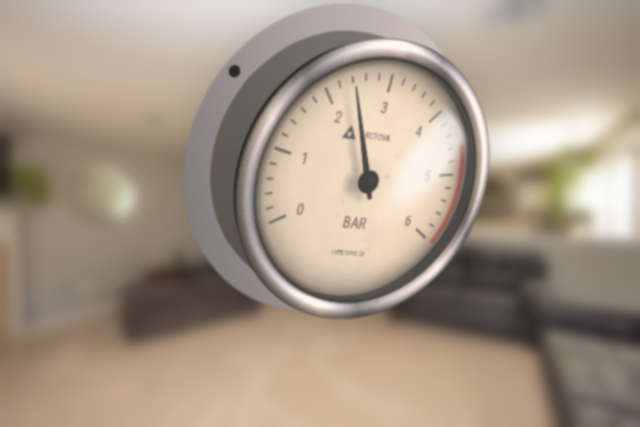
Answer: 2.4bar
